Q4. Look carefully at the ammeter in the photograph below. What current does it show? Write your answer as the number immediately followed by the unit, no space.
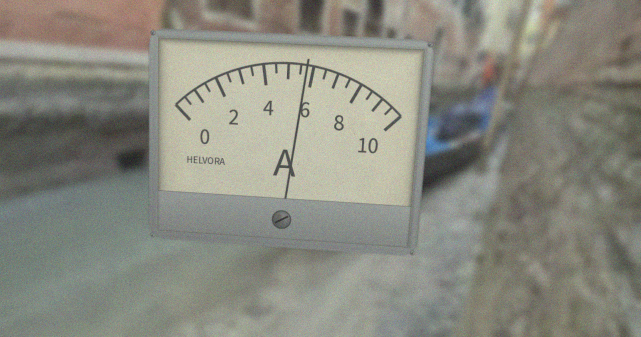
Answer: 5.75A
